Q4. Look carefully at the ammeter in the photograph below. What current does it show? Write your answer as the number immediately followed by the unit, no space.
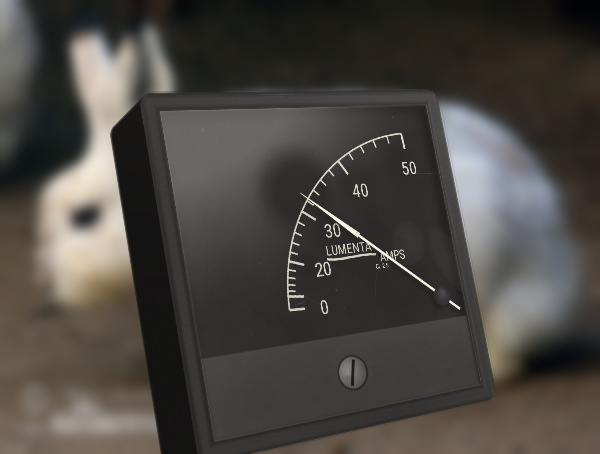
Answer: 32A
